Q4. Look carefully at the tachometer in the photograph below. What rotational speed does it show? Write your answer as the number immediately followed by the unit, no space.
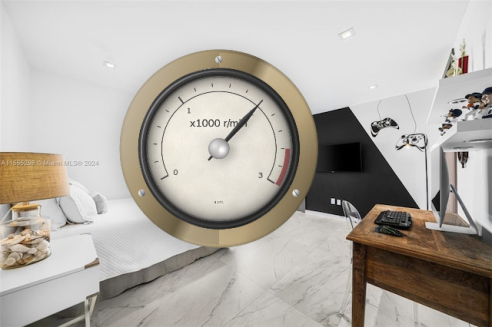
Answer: 2000rpm
